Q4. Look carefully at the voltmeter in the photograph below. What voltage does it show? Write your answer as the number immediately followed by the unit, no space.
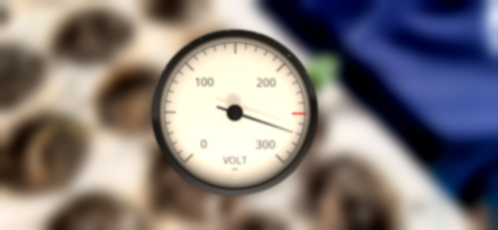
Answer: 270V
